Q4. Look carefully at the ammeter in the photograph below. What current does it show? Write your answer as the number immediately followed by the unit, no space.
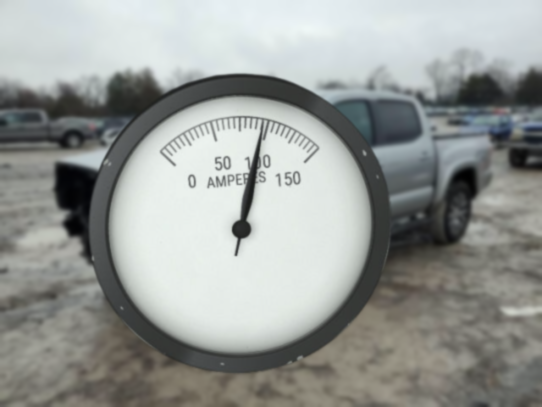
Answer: 95A
